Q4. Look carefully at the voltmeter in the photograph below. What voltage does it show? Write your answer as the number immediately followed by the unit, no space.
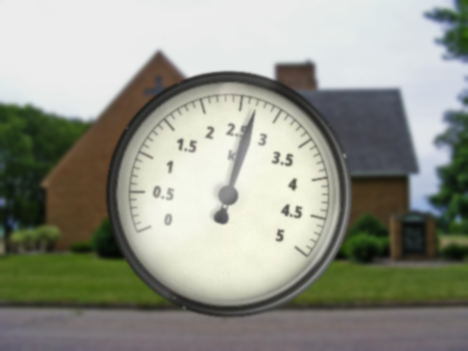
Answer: 2.7kV
